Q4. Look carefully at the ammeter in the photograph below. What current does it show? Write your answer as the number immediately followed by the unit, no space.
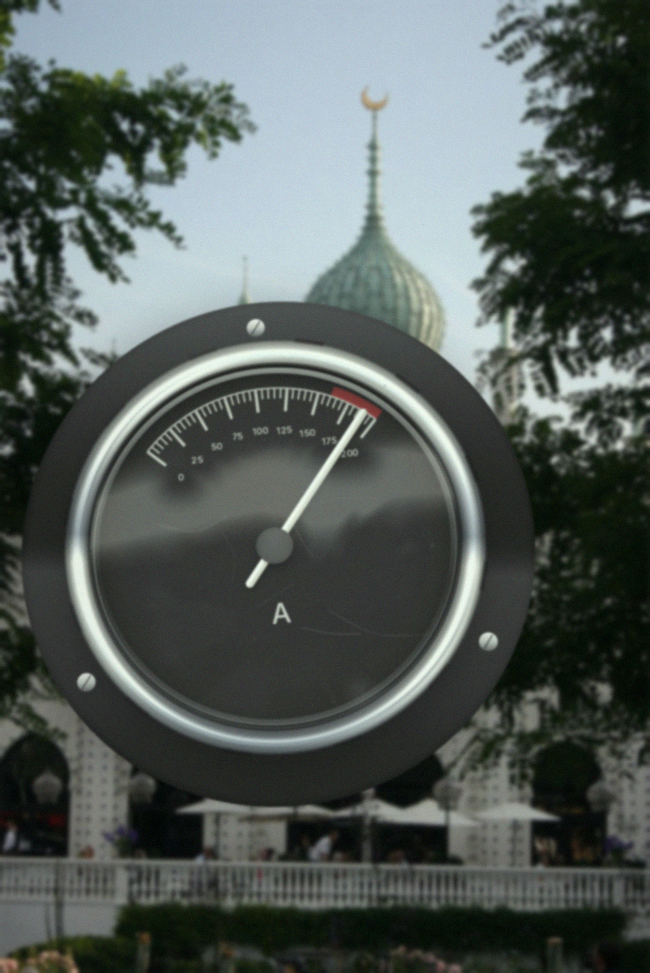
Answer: 190A
